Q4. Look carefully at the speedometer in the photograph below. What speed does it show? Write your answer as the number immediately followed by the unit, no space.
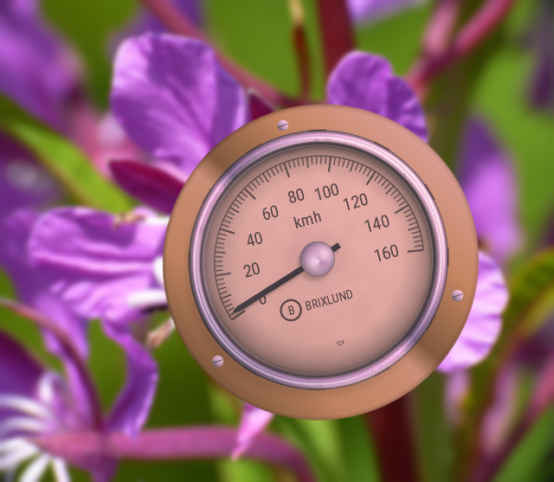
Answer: 2km/h
